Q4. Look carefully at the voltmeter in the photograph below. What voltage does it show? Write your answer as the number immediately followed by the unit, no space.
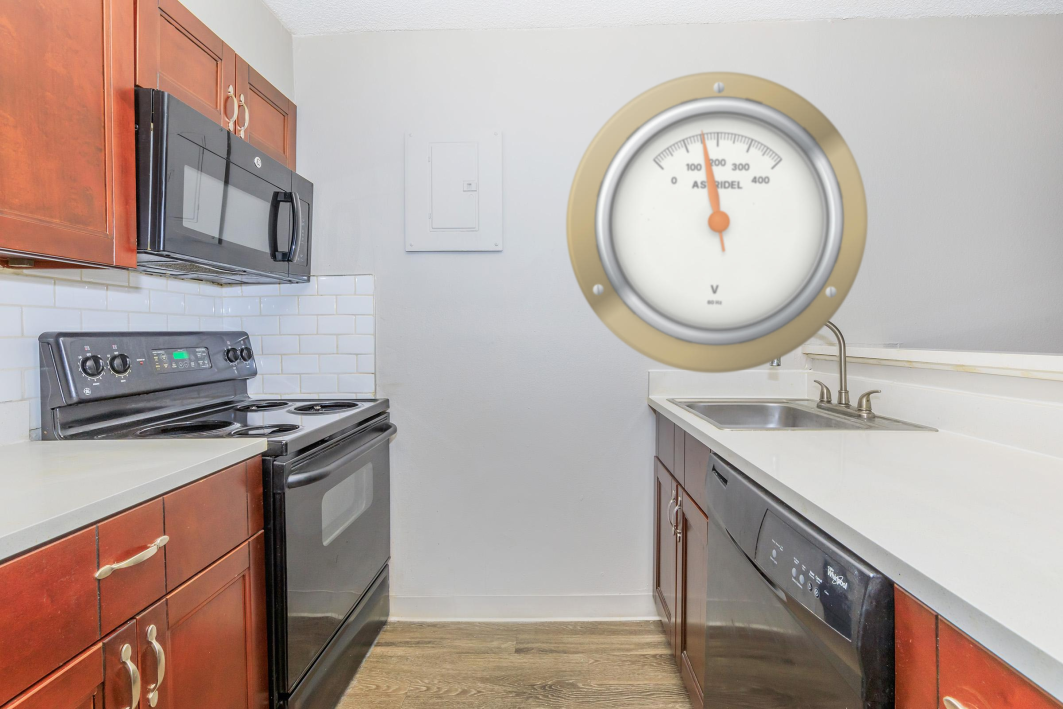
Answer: 150V
